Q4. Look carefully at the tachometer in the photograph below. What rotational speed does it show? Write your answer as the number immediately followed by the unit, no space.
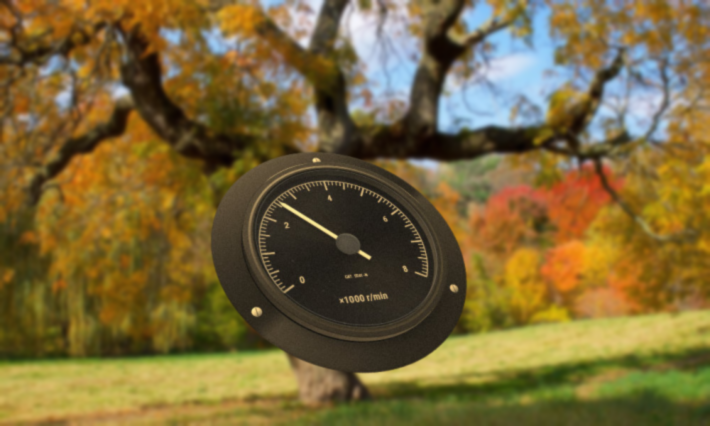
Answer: 2500rpm
